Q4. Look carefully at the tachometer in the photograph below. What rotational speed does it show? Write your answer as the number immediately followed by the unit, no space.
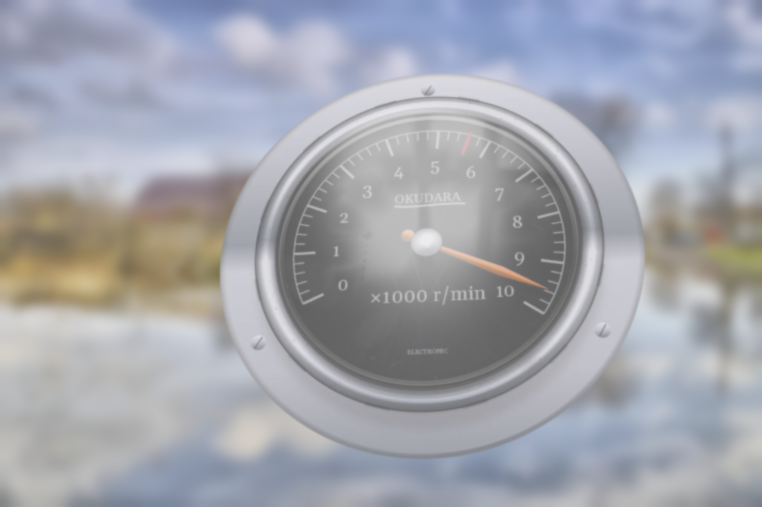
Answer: 9600rpm
